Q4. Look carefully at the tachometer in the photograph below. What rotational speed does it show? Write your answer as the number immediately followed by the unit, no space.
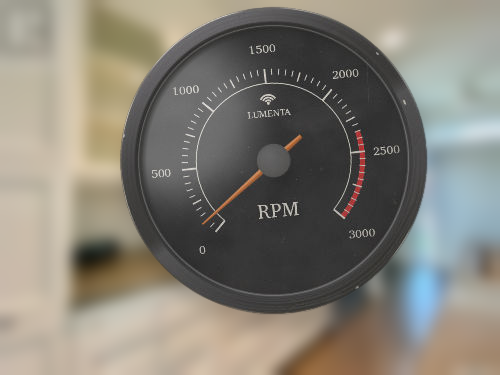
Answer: 100rpm
